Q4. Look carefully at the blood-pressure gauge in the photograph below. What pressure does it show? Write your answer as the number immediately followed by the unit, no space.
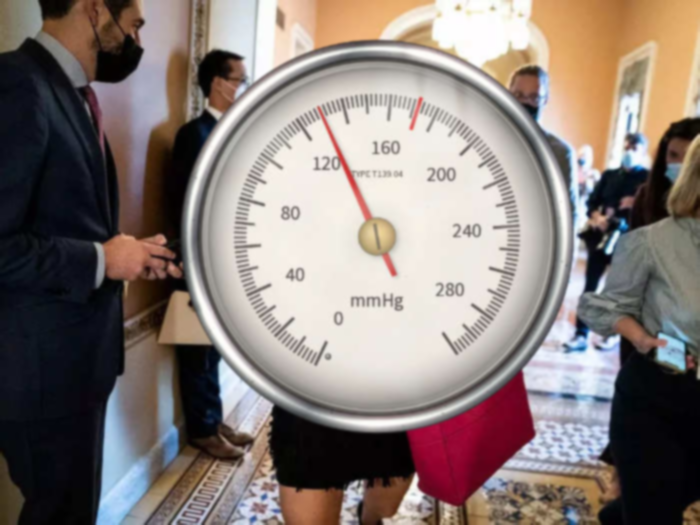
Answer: 130mmHg
